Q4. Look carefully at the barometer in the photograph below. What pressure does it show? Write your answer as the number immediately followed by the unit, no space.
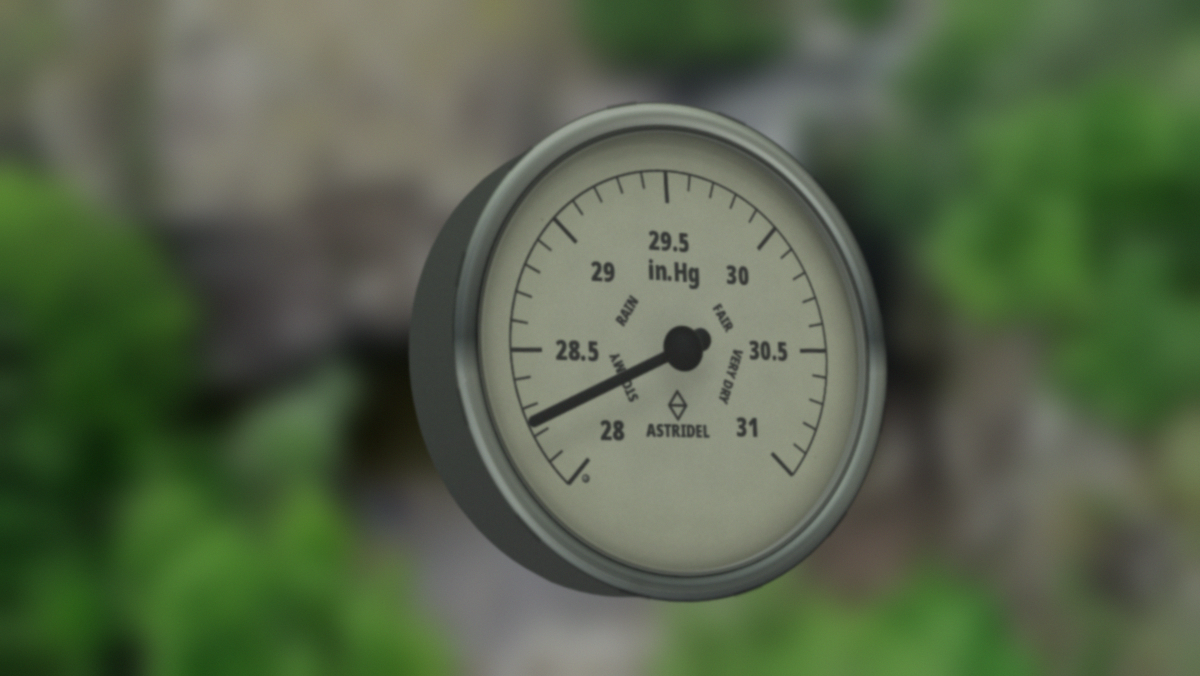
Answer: 28.25inHg
